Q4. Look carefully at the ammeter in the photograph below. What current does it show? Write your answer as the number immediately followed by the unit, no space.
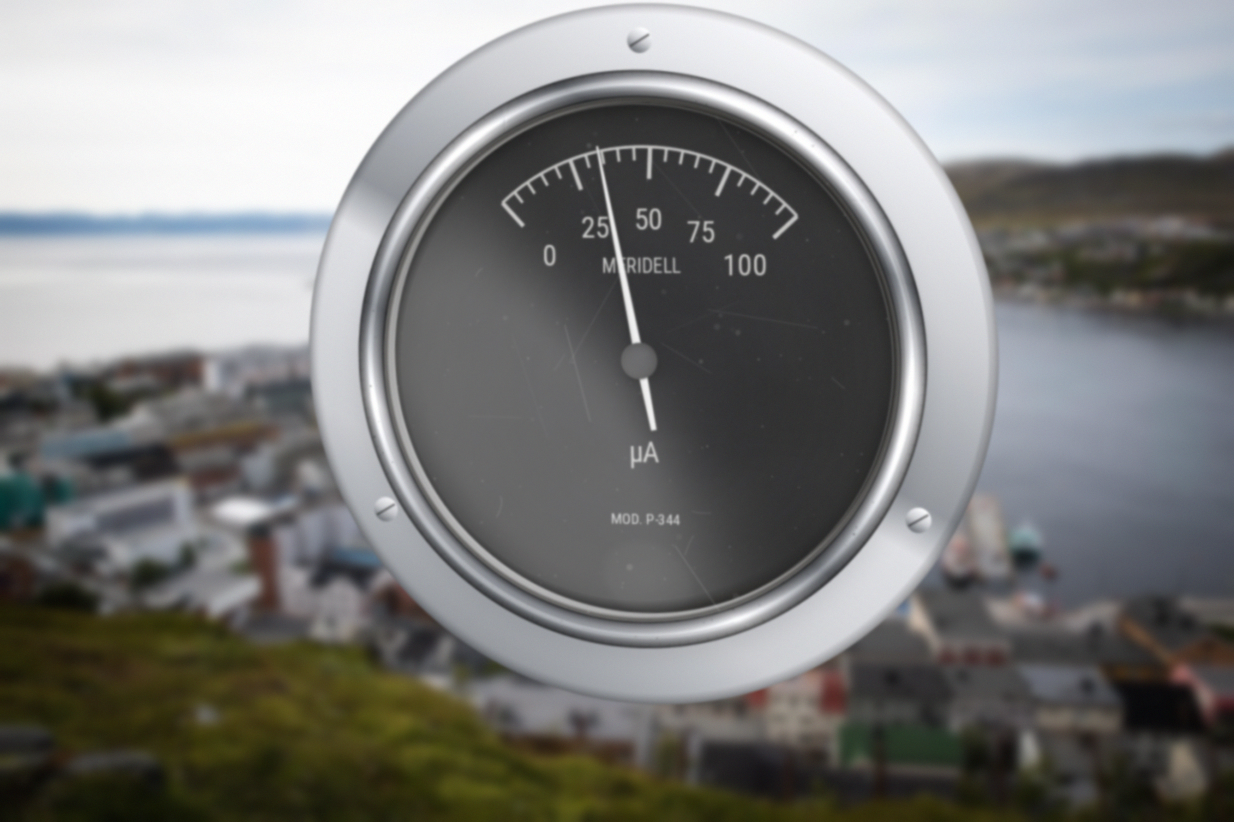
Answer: 35µA
